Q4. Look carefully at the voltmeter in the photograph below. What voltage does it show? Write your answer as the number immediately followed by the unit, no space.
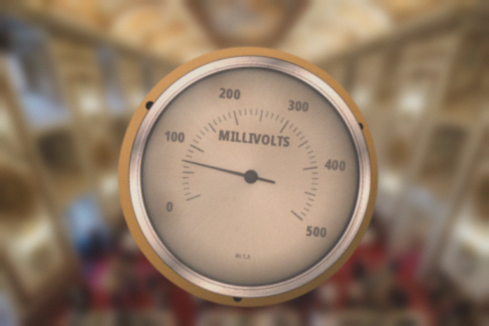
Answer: 70mV
